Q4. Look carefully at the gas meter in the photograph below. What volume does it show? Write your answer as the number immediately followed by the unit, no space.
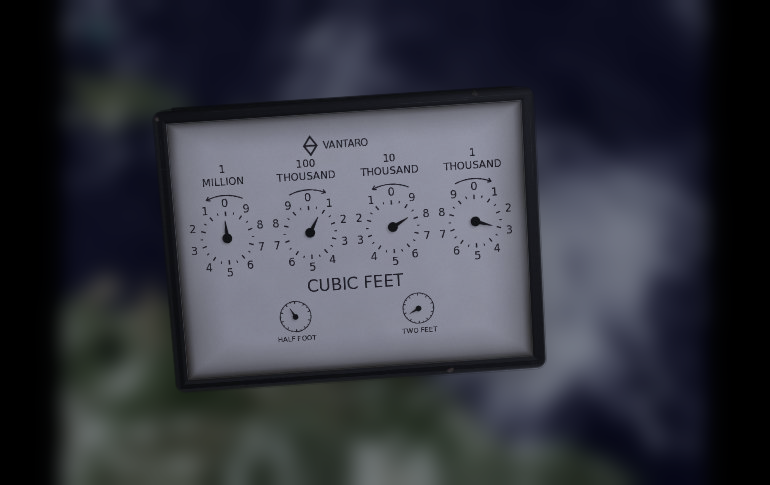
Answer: 8300ft³
